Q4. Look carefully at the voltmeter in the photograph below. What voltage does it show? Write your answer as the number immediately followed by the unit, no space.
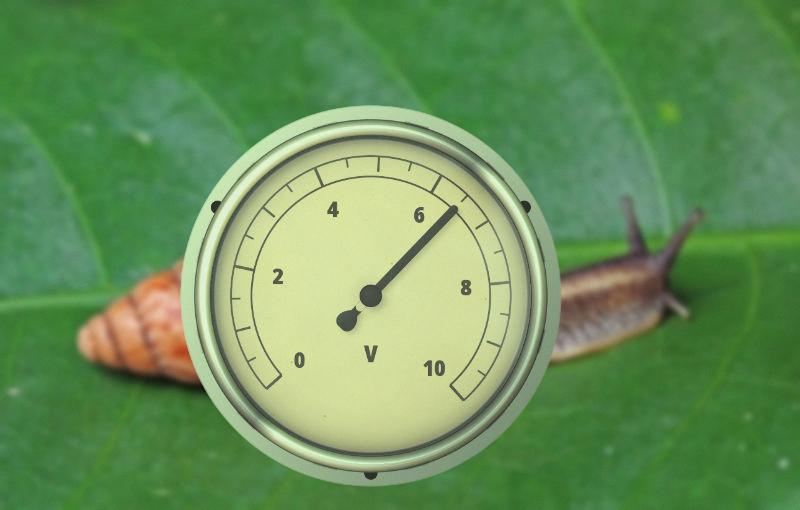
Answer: 6.5V
